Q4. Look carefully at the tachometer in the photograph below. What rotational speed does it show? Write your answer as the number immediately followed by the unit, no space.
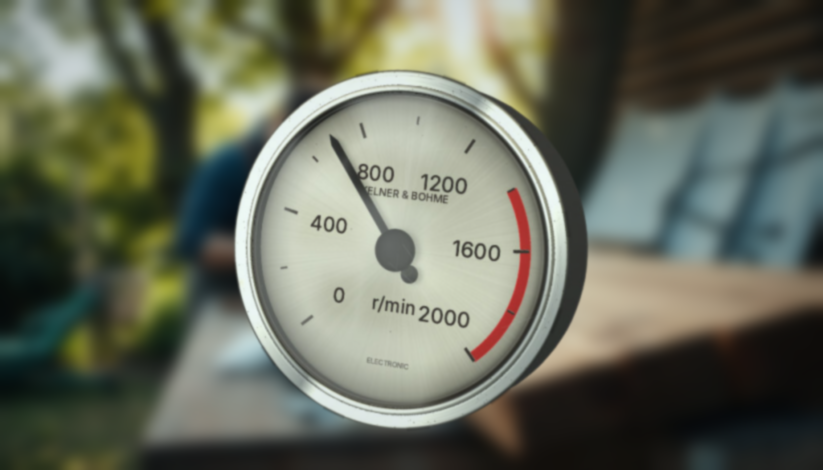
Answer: 700rpm
